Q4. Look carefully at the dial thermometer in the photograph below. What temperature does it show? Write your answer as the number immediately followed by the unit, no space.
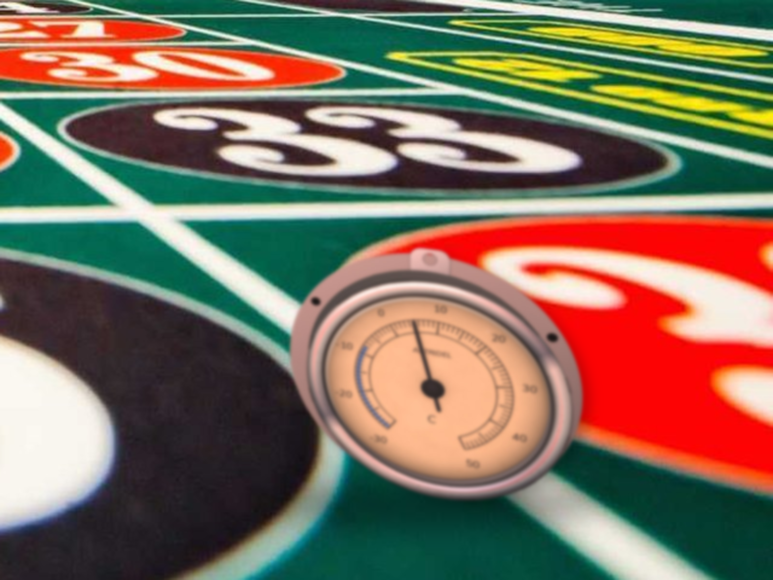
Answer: 5°C
